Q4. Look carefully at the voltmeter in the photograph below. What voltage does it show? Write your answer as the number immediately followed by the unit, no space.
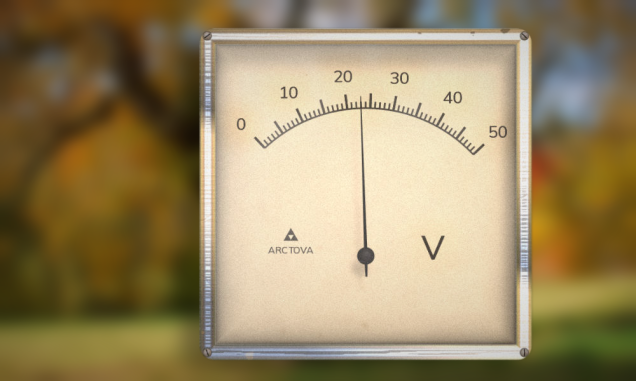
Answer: 23V
